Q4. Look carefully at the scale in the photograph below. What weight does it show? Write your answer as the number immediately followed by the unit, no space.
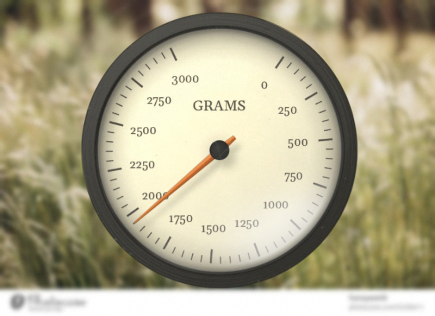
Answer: 1950g
